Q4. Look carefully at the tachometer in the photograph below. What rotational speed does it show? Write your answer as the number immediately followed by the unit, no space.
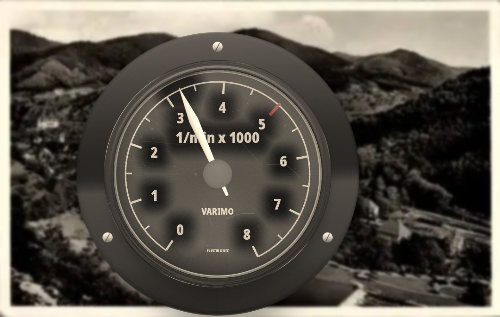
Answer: 3250rpm
